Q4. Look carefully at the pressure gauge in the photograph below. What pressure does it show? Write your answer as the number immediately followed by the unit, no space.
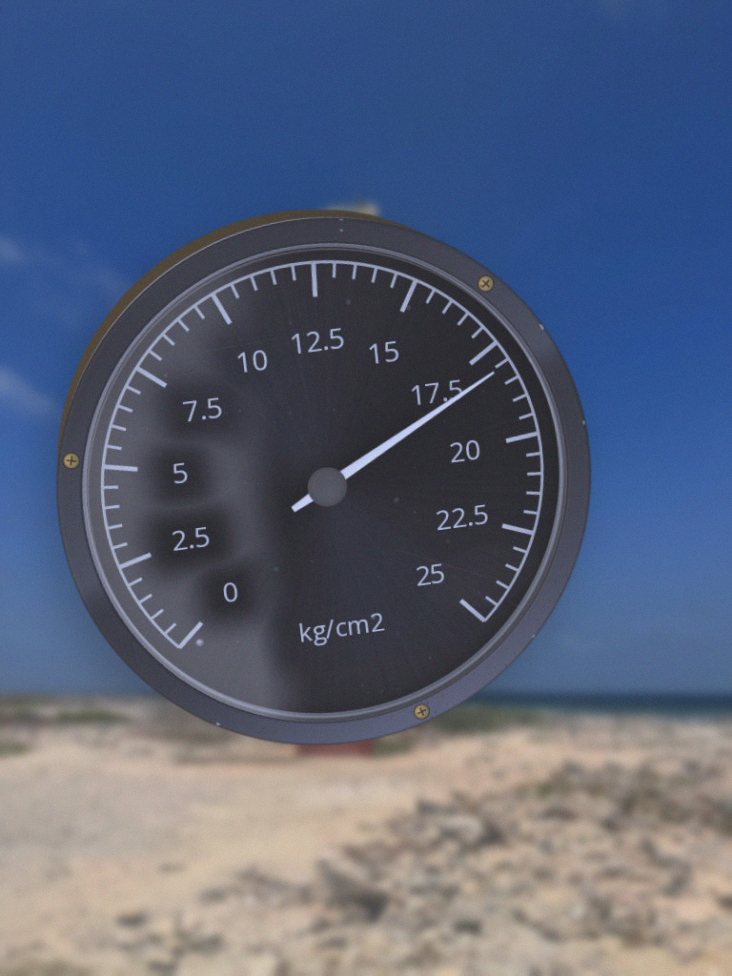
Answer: 18kg/cm²
